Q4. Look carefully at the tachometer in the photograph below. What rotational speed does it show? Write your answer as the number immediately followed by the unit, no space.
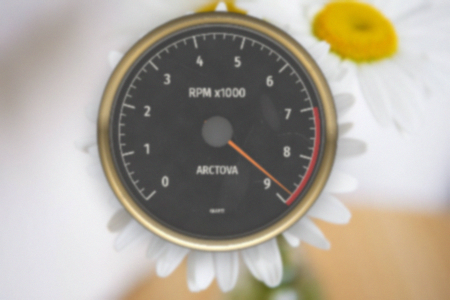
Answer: 8800rpm
